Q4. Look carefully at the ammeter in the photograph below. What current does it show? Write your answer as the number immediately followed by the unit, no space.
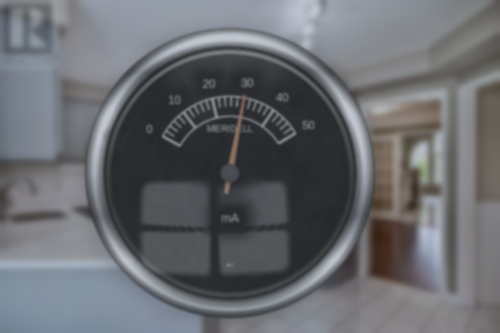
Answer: 30mA
